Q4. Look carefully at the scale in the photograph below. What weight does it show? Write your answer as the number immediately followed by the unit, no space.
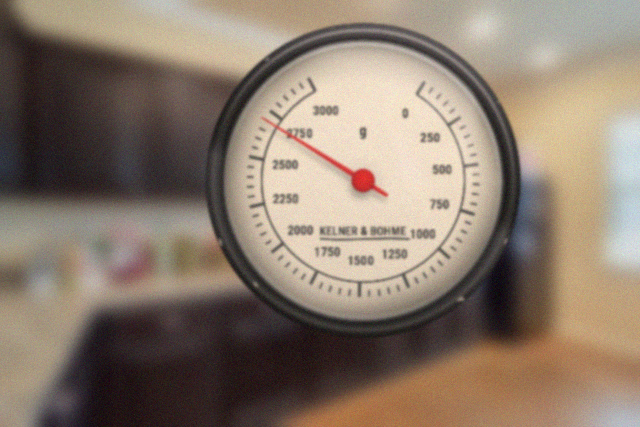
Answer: 2700g
